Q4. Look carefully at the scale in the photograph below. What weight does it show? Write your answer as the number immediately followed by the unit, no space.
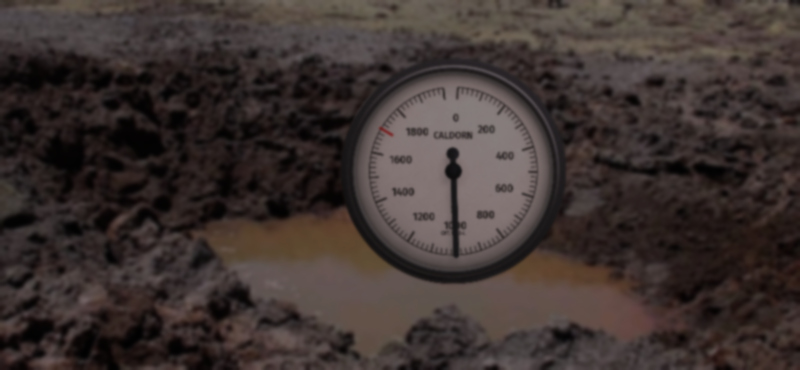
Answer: 1000g
